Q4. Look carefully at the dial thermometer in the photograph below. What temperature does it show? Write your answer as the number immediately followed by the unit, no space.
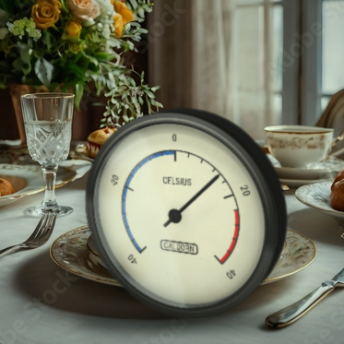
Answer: 14°C
